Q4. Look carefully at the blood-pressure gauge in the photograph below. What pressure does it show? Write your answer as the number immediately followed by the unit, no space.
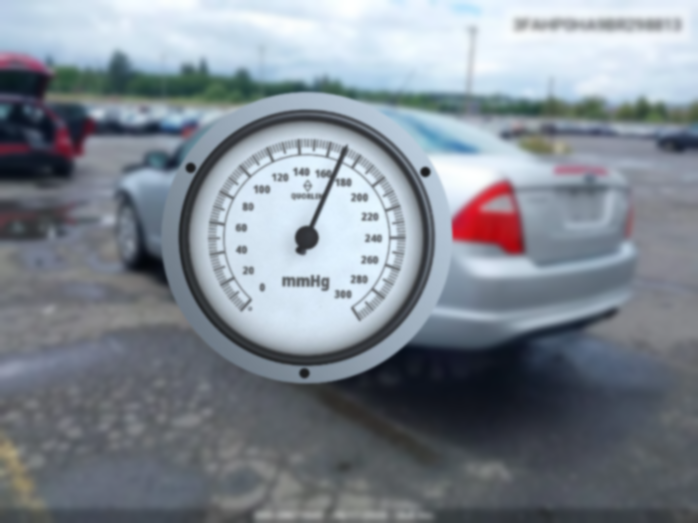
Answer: 170mmHg
